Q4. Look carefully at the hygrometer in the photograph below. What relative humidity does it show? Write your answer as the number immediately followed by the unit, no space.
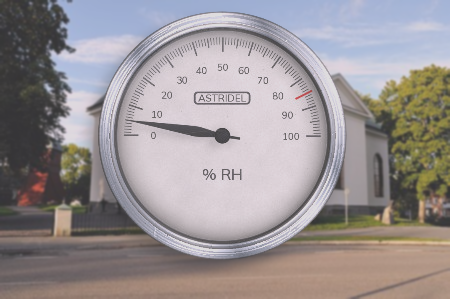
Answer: 5%
